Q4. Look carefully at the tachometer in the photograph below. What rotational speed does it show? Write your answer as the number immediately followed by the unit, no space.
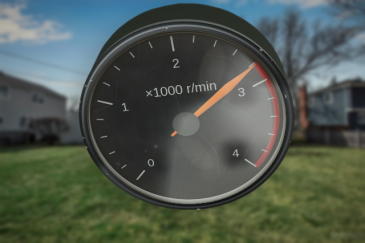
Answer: 2800rpm
